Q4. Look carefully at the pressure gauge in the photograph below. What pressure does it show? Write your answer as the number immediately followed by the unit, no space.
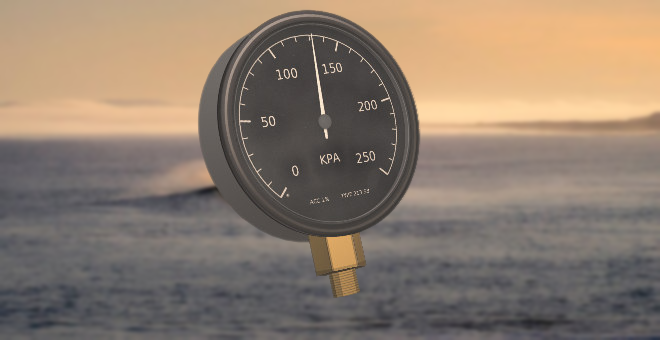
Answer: 130kPa
